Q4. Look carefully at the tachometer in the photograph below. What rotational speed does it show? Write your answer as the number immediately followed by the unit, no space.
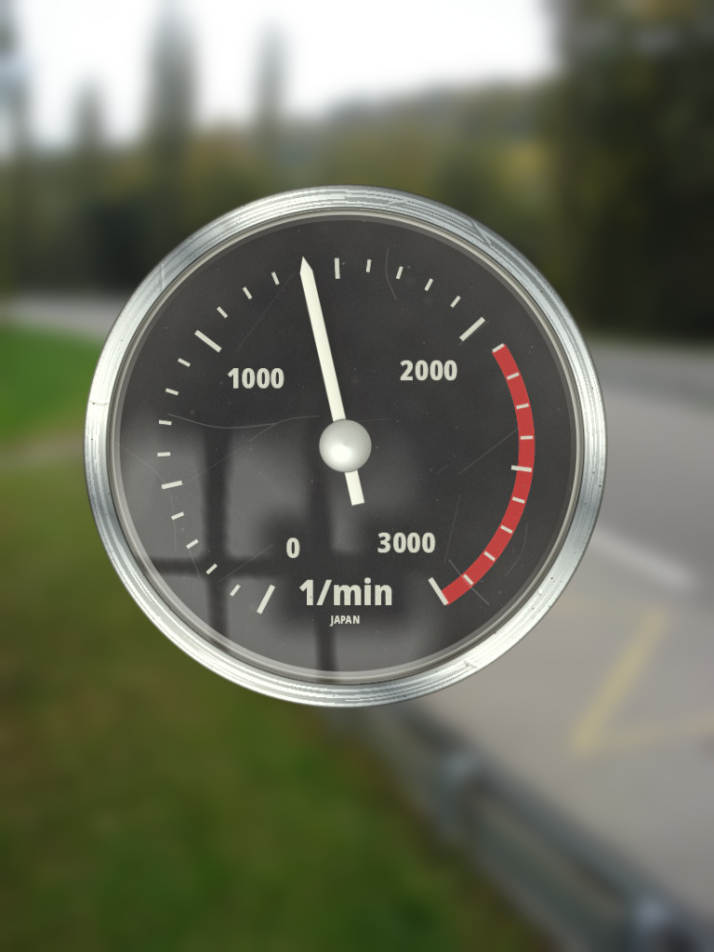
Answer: 1400rpm
